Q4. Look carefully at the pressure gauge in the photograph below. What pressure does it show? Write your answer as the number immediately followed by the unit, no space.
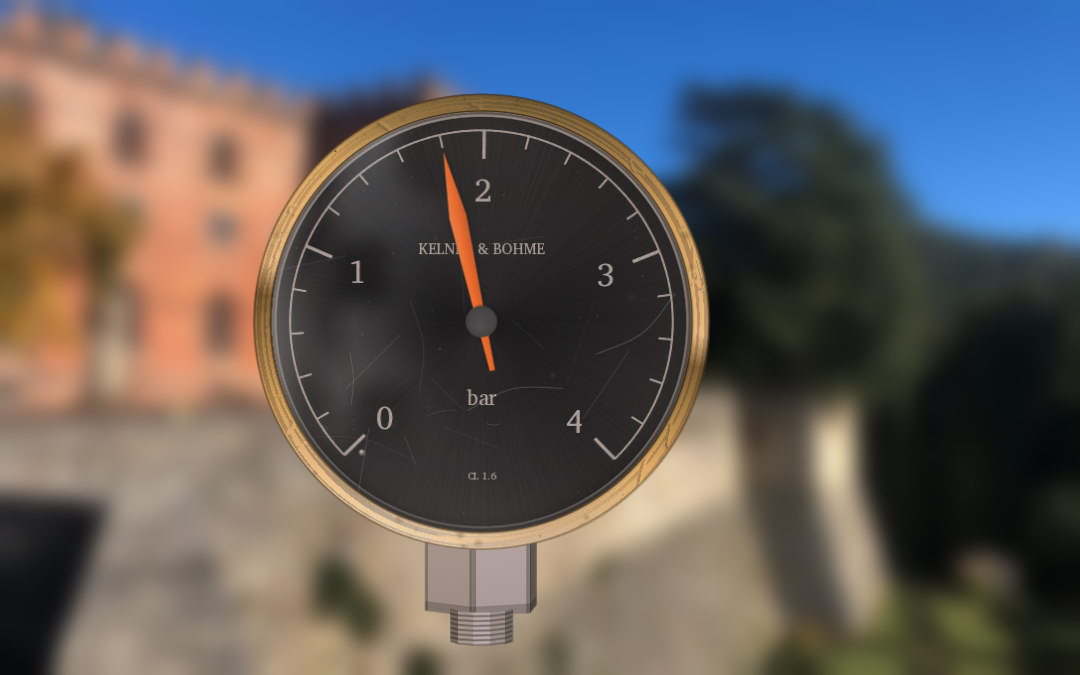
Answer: 1.8bar
